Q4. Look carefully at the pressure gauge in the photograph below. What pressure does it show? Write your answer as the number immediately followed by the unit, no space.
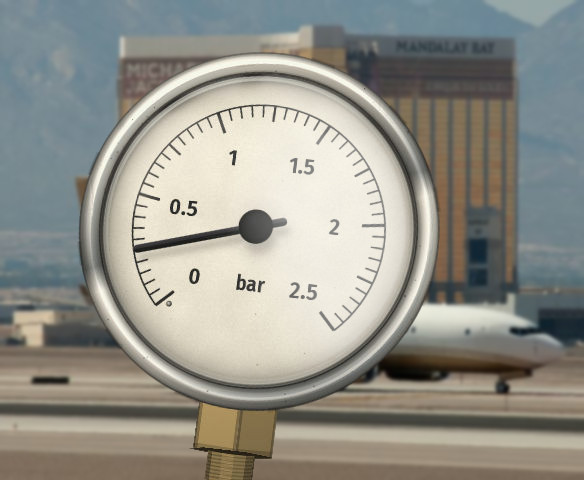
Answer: 0.25bar
